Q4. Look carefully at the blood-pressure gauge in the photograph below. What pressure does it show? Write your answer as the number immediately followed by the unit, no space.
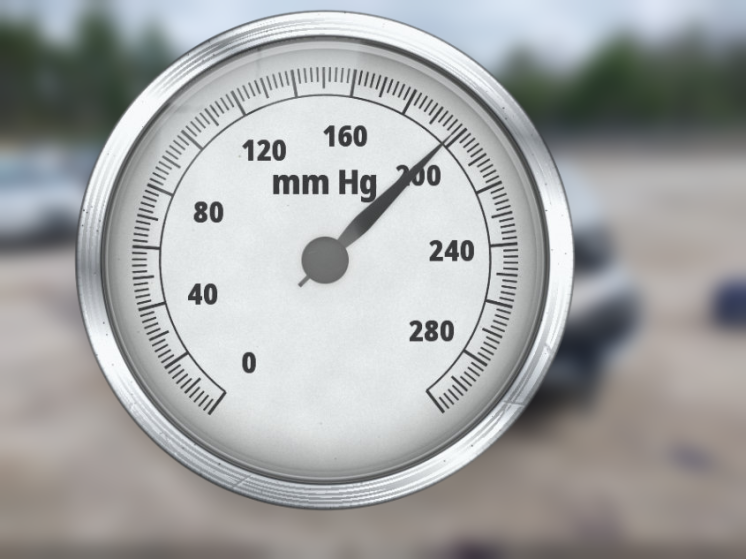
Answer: 198mmHg
